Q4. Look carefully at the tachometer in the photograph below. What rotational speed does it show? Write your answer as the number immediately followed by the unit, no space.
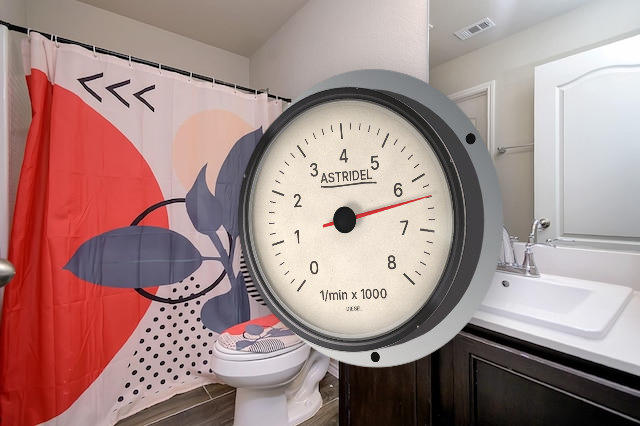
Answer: 6400rpm
